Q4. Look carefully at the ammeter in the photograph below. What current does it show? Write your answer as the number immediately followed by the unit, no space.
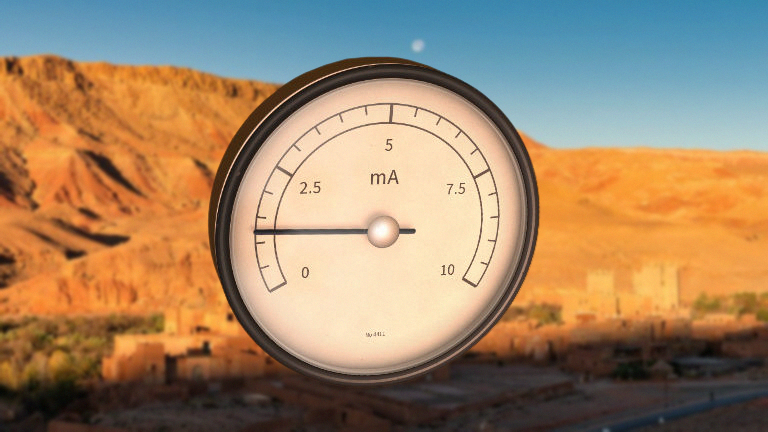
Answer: 1.25mA
